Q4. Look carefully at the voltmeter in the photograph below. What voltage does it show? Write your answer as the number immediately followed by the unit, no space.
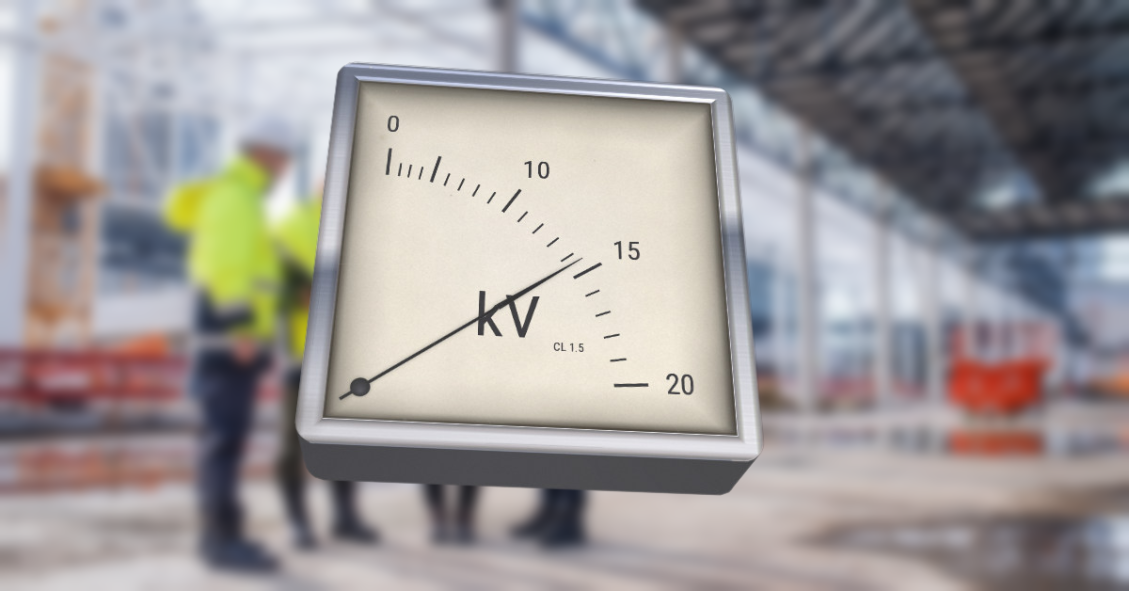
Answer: 14.5kV
